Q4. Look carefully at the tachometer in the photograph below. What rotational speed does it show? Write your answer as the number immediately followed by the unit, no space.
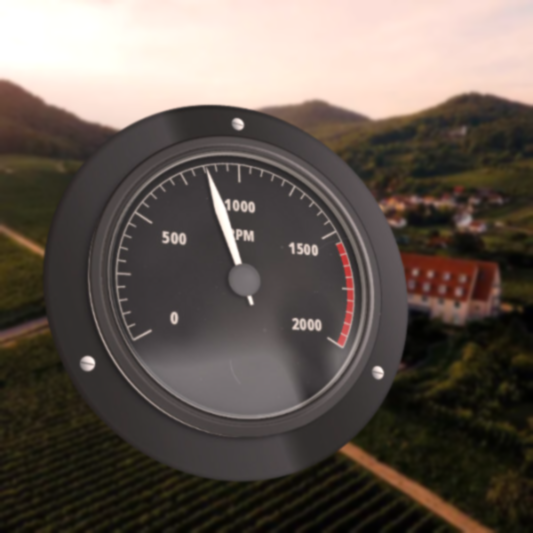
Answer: 850rpm
